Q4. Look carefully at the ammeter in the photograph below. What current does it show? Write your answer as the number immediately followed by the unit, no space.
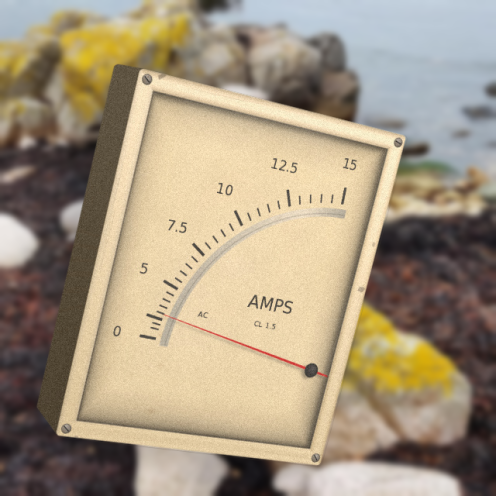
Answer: 3A
